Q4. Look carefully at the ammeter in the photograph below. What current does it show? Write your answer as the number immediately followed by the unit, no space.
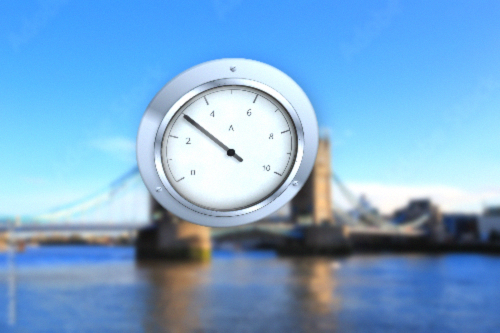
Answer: 3A
